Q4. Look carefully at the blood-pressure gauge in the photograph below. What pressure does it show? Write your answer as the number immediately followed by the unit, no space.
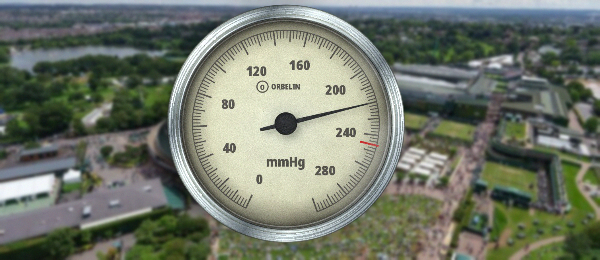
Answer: 220mmHg
